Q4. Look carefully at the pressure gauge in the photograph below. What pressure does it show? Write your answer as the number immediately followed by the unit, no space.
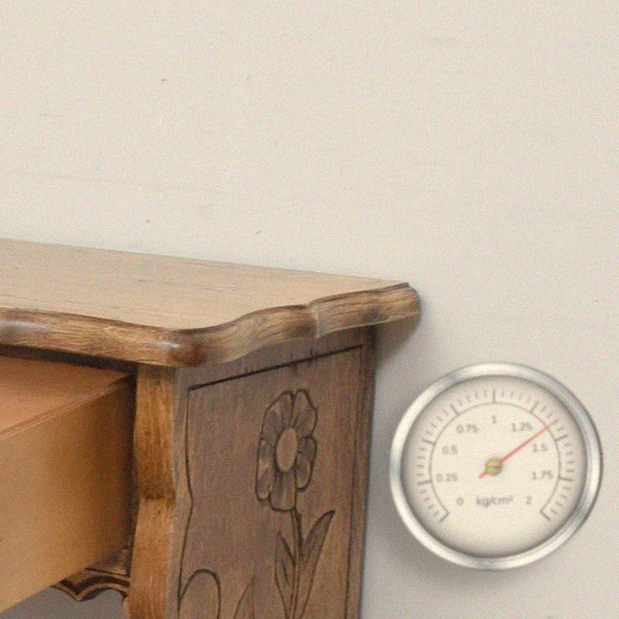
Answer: 1.4kg/cm²
